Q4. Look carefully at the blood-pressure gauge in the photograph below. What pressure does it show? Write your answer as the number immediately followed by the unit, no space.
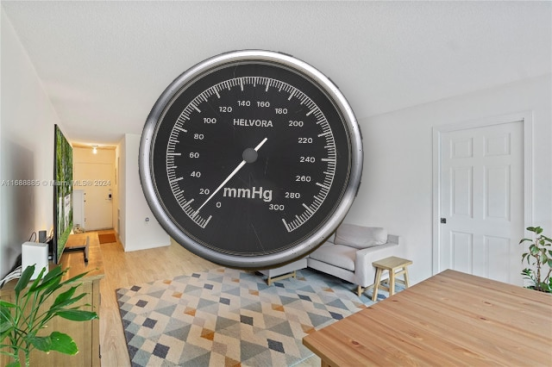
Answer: 10mmHg
